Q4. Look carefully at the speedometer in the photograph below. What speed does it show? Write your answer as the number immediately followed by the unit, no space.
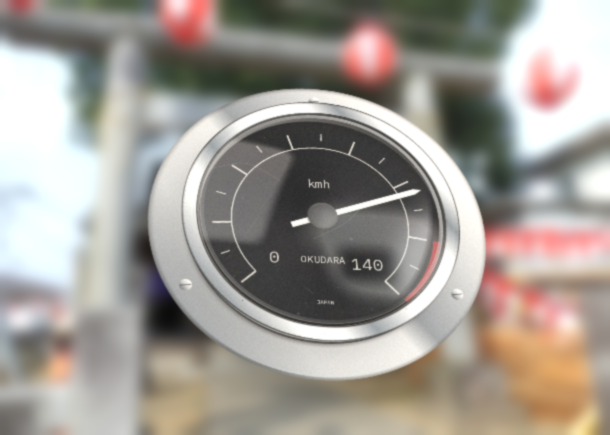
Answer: 105km/h
